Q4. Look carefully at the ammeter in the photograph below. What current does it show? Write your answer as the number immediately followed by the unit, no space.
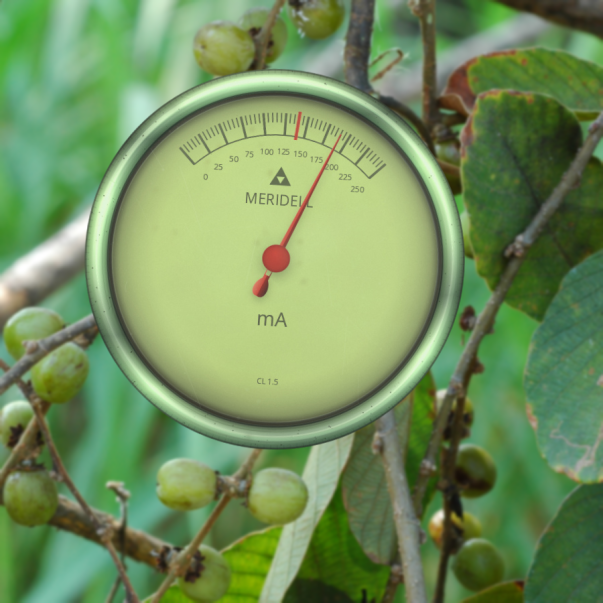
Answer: 190mA
